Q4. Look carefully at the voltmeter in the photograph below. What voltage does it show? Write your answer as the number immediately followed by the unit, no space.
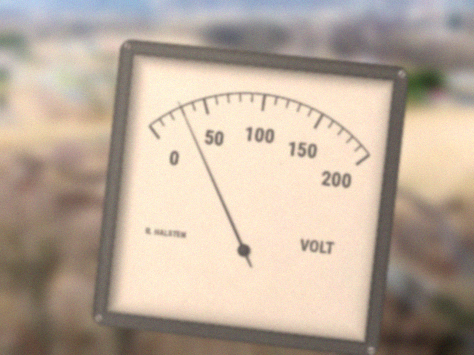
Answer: 30V
